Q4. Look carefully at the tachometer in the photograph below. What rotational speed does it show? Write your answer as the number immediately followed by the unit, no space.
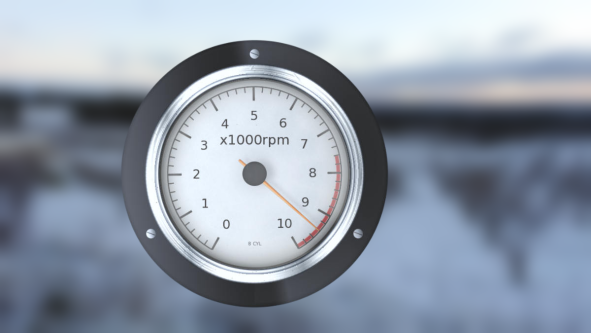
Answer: 9400rpm
